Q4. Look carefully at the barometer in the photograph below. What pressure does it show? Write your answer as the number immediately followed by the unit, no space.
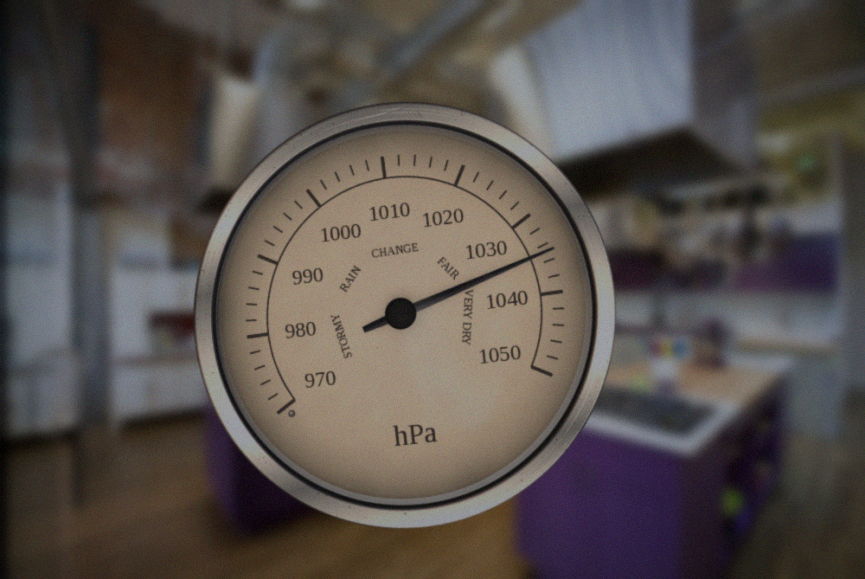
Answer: 1035hPa
